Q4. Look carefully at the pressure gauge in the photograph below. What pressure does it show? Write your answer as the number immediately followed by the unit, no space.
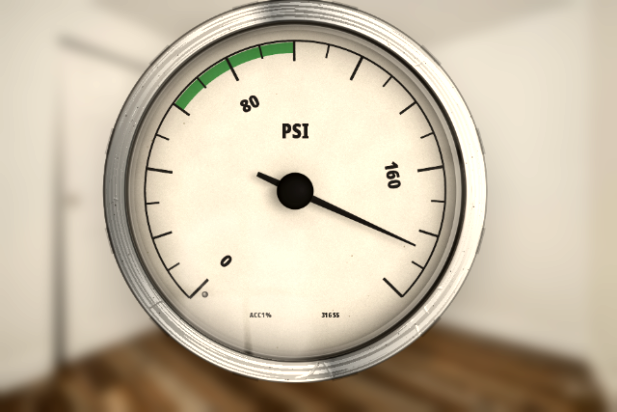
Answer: 185psi
